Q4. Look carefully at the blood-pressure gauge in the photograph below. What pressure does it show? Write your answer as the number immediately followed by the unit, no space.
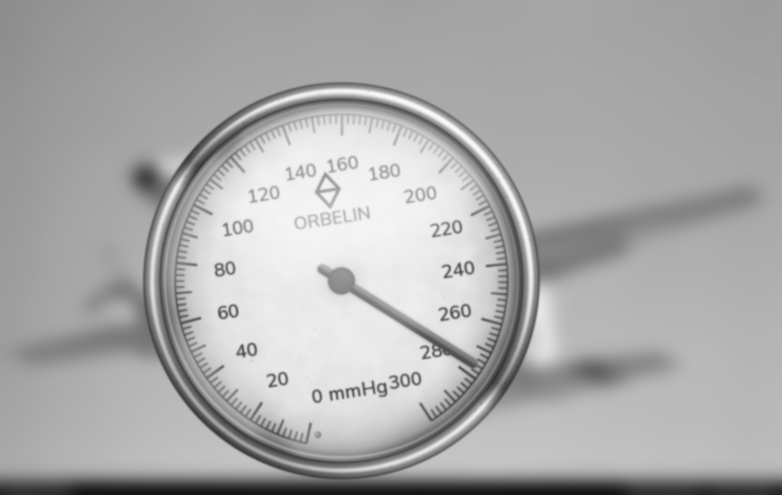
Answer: 276mmHg
